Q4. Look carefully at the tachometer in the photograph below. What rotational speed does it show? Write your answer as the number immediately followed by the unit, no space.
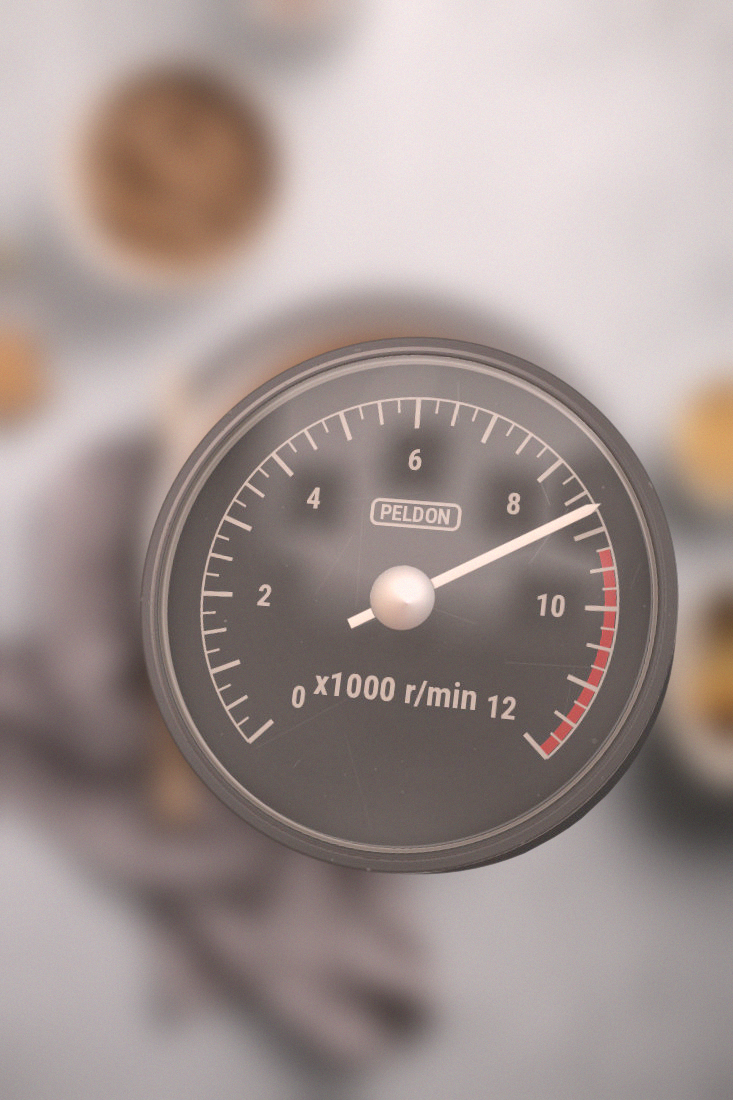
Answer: 8750rpm
